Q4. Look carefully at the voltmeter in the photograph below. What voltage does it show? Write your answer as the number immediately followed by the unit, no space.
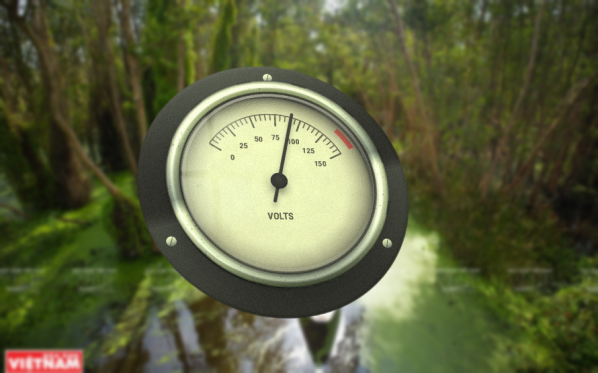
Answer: 90V
